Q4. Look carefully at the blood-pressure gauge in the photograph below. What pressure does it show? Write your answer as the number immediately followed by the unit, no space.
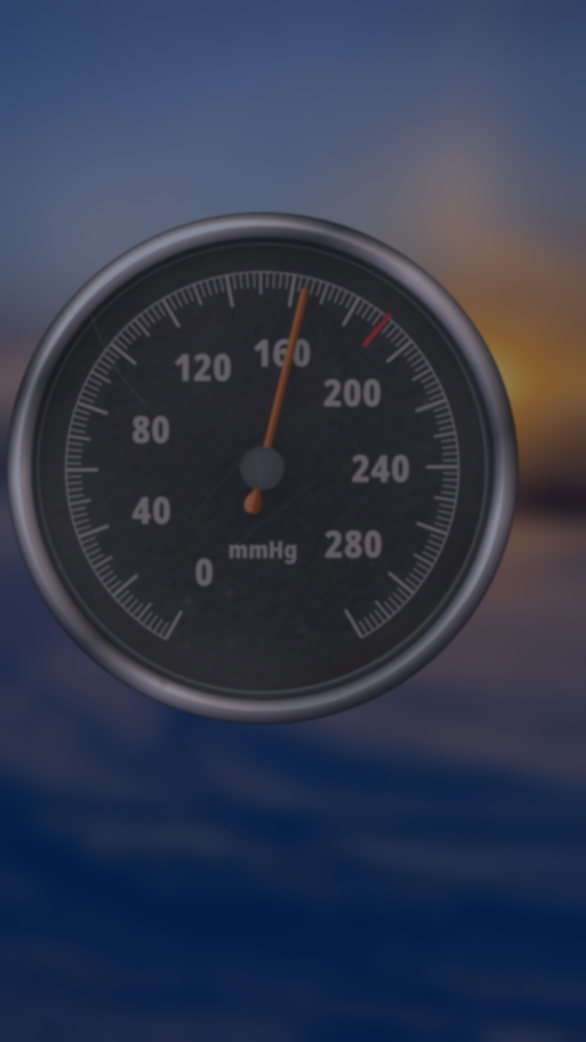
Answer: 164mmHg
